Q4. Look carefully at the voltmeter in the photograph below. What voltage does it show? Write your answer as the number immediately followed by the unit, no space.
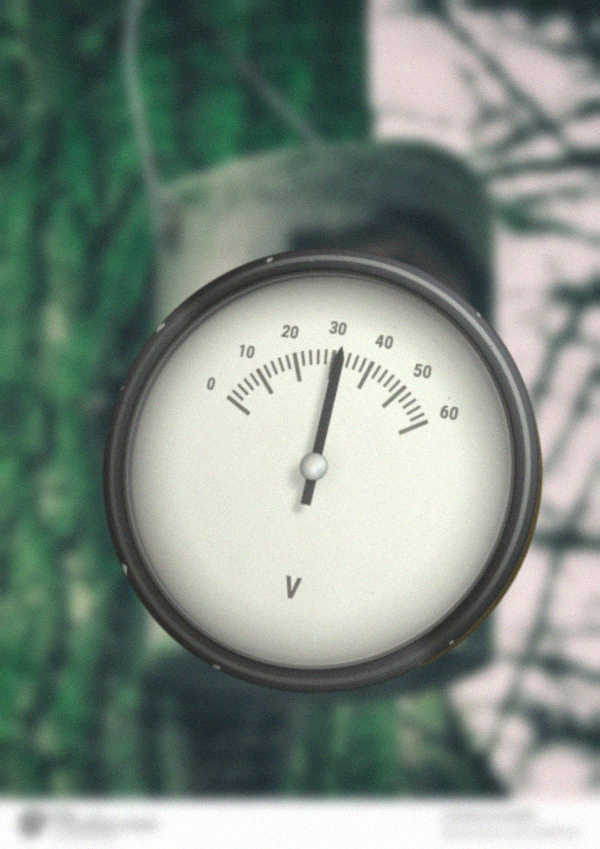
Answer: 32V
